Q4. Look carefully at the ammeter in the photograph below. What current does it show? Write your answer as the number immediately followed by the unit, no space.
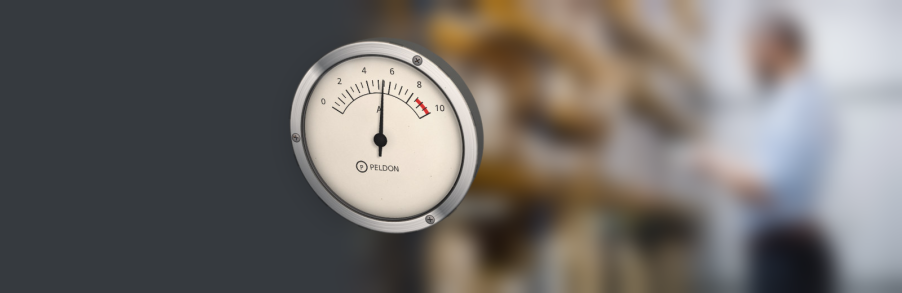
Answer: 5.5A
